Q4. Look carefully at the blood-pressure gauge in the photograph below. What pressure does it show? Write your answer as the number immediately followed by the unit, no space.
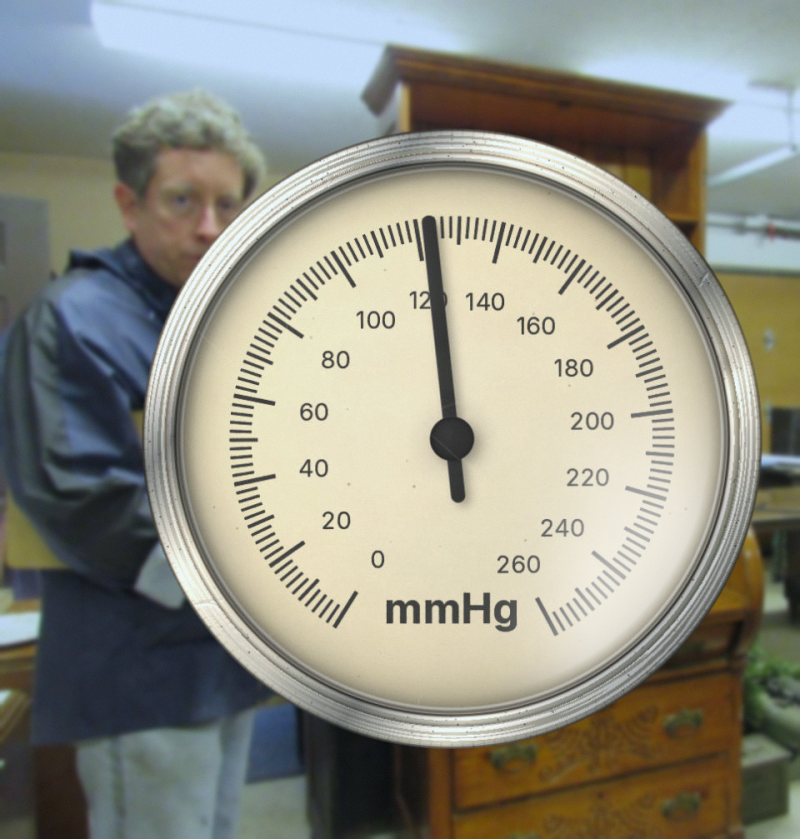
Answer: 123mmHg
